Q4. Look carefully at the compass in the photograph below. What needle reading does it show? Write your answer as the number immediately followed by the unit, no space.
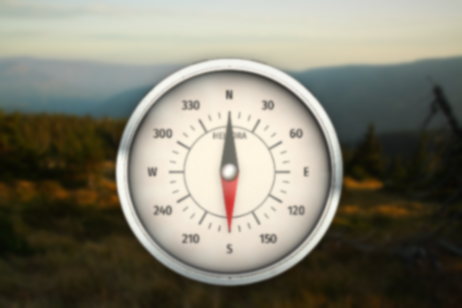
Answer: 180°
